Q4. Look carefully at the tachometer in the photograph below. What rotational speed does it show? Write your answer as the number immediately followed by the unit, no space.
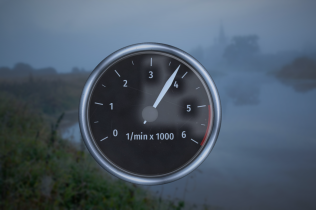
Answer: 3750rpm
